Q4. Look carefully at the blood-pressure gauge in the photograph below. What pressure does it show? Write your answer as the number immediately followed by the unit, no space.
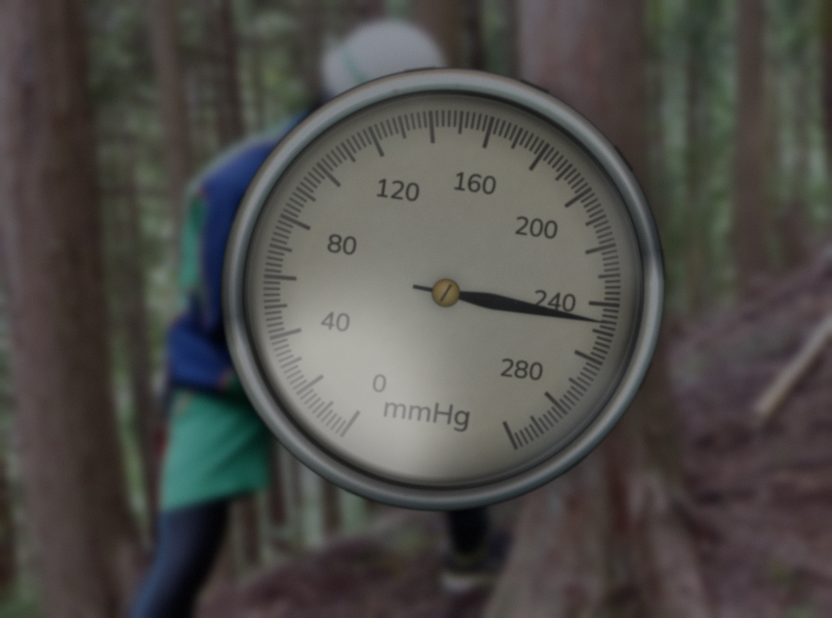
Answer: 246mmHg
